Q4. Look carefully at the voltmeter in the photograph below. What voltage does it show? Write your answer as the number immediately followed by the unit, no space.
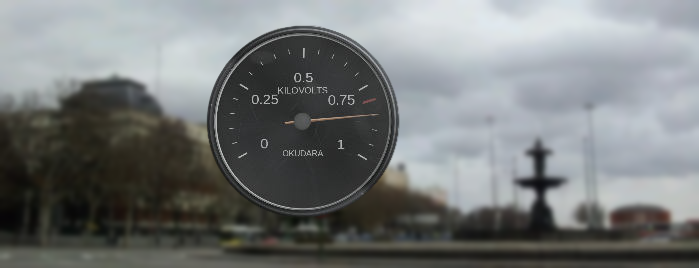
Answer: 0.85kV
